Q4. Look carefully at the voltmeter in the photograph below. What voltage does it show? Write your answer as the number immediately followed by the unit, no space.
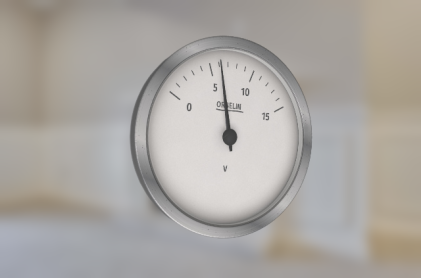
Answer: 6V
